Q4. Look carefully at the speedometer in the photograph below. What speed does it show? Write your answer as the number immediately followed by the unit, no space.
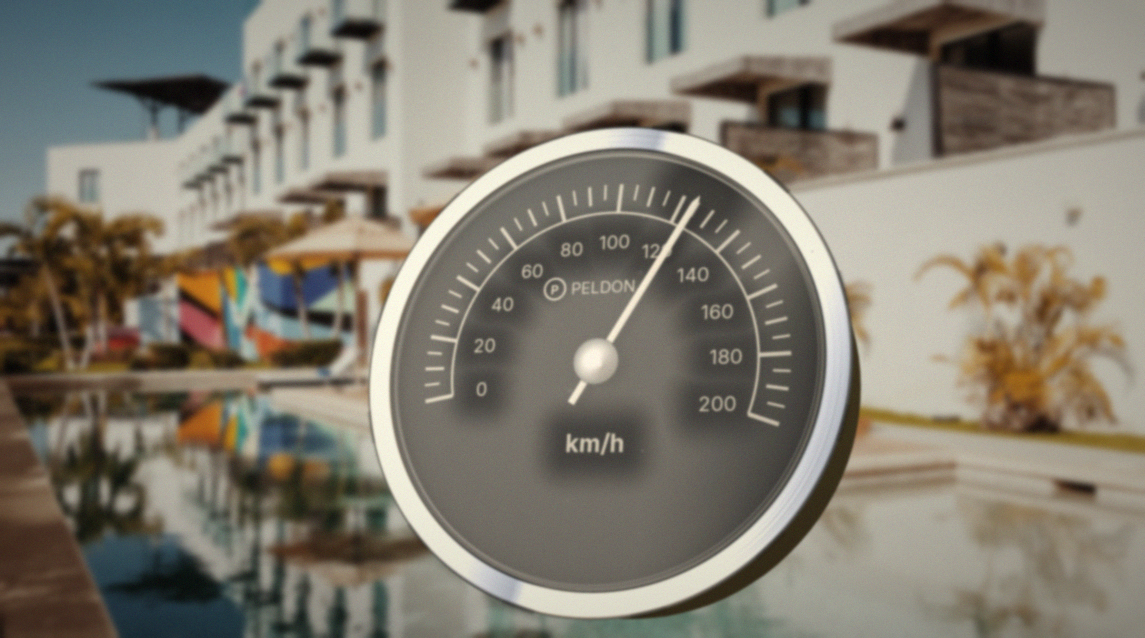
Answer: 125km/h
